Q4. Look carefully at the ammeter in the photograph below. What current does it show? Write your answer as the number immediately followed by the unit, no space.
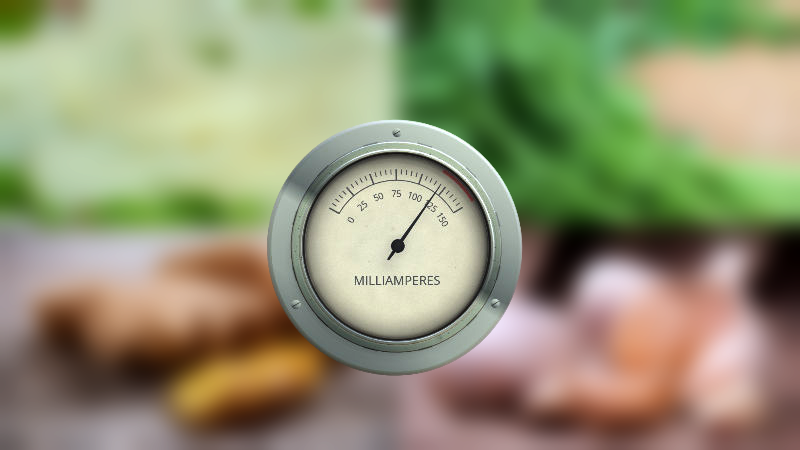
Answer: 120mA
